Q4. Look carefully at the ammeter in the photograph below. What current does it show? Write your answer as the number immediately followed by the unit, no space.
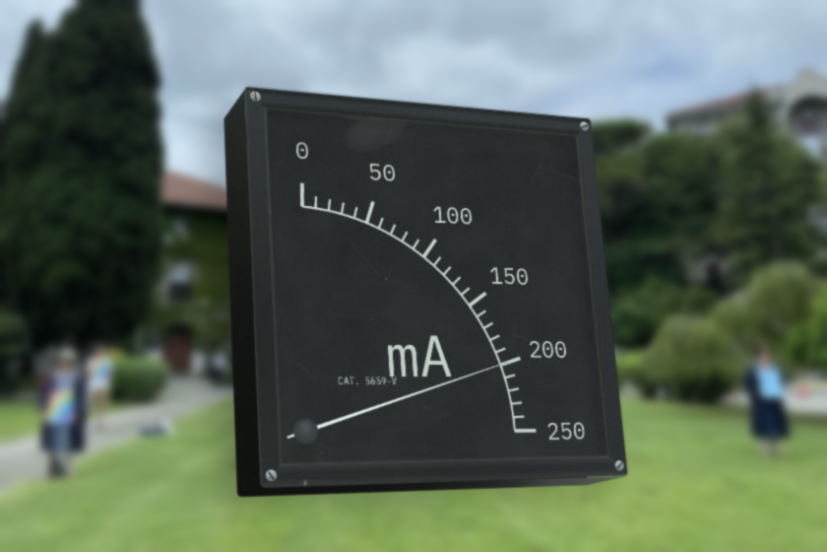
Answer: 200mA
